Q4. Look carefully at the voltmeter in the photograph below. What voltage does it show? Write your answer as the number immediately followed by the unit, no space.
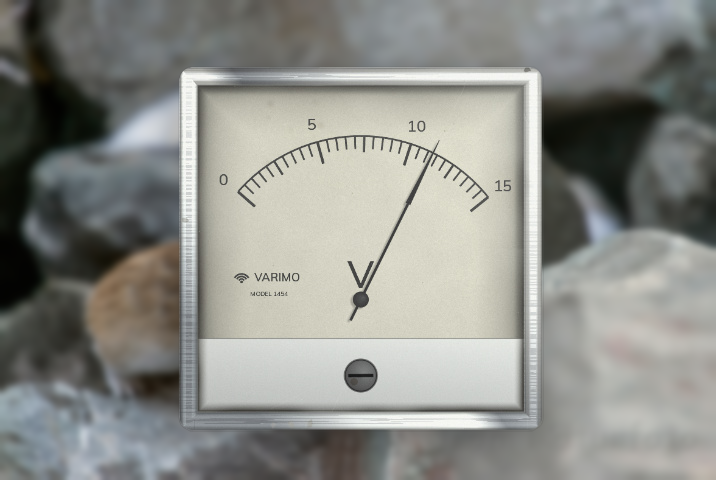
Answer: 11.25V
